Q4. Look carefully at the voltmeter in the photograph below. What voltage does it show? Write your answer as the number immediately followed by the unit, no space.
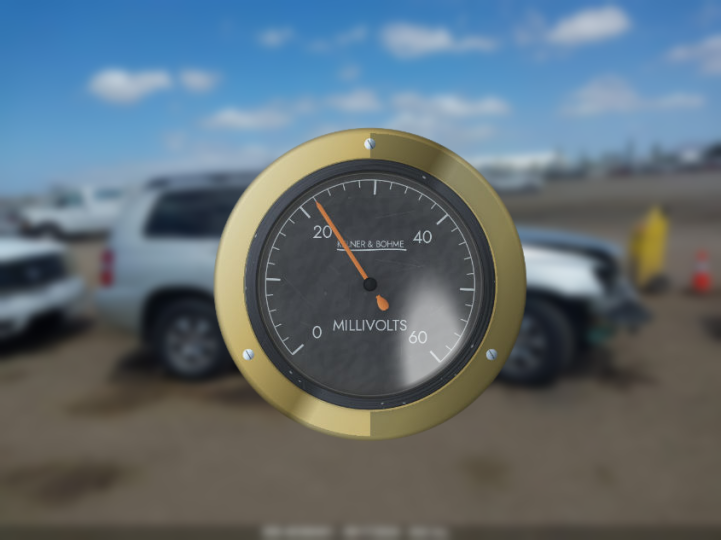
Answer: 22mV
